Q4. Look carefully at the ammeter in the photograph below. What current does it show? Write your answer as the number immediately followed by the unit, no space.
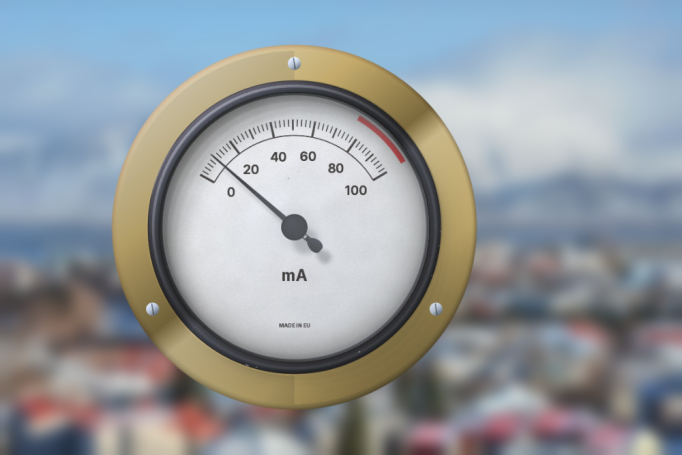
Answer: 10mA
